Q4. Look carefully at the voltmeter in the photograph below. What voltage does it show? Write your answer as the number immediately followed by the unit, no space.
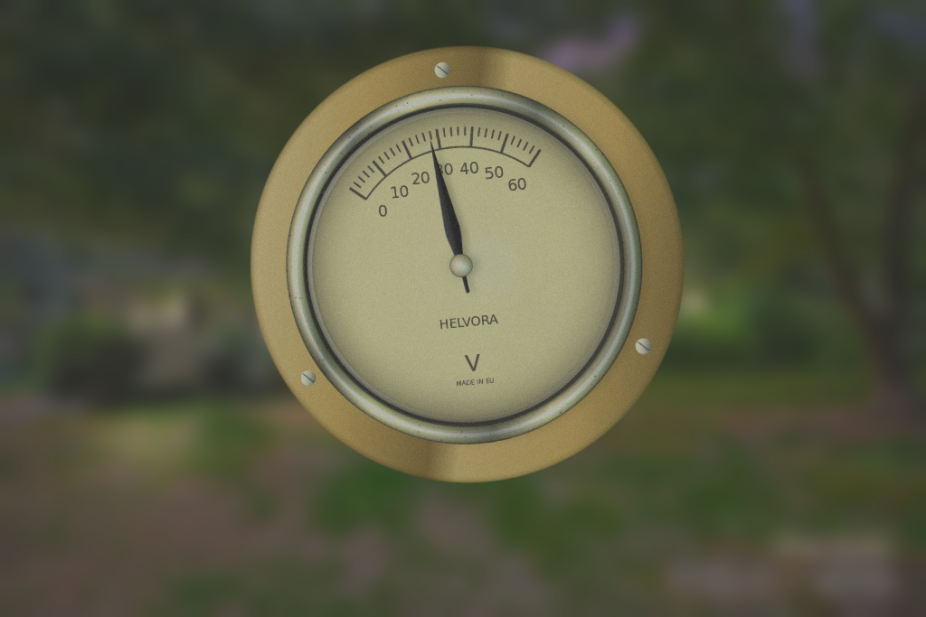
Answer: 28V
